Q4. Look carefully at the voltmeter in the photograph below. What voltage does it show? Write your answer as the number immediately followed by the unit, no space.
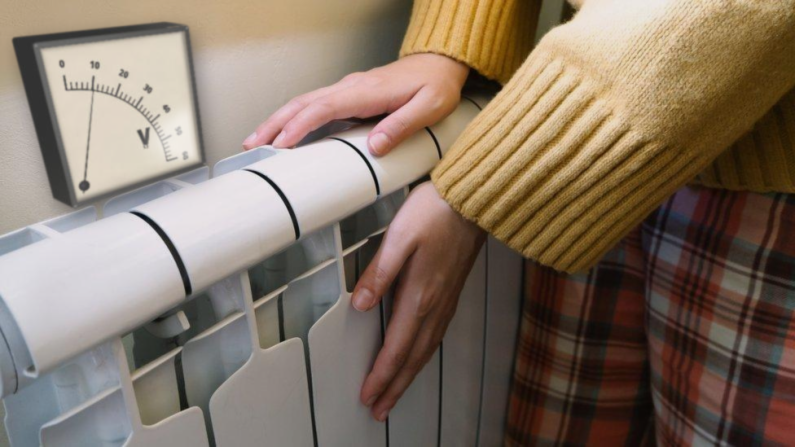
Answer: 10V
